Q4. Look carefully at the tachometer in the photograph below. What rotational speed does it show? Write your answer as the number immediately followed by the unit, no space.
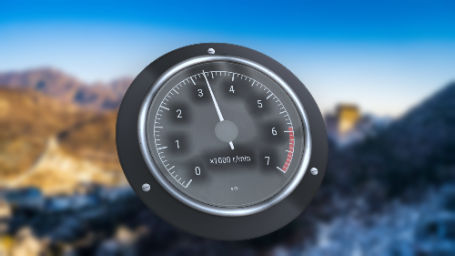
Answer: 3300rpm
